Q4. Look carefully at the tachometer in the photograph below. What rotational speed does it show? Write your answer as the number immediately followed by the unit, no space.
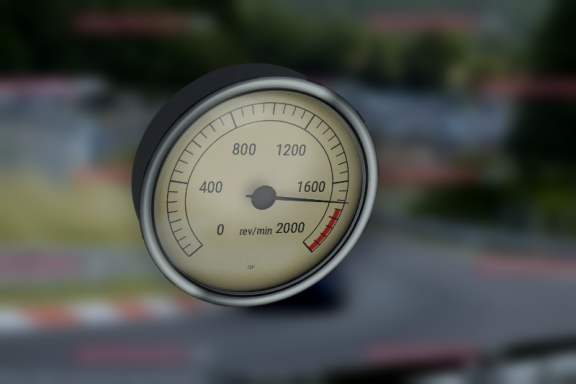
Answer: 1700rpm
